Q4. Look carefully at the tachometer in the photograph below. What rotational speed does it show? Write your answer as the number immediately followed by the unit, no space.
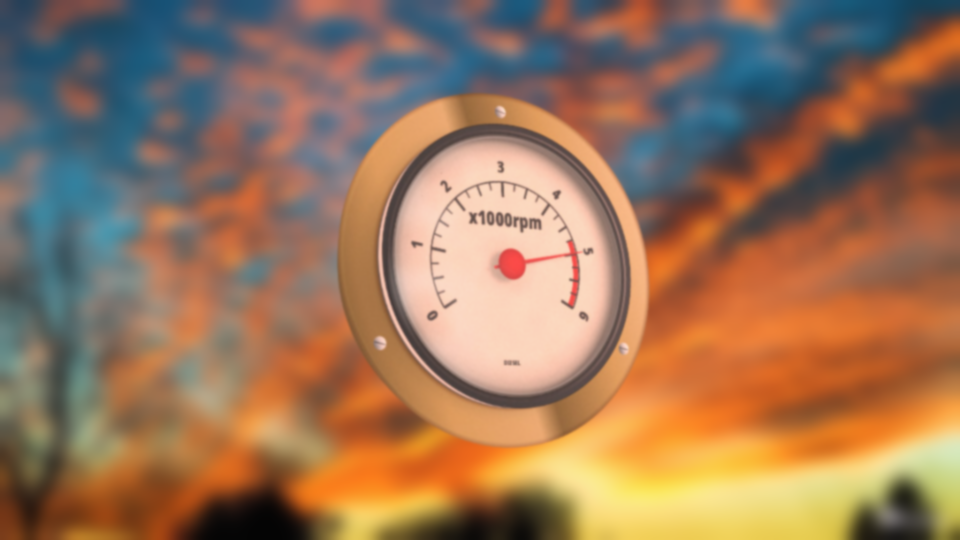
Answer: 5000rpm
